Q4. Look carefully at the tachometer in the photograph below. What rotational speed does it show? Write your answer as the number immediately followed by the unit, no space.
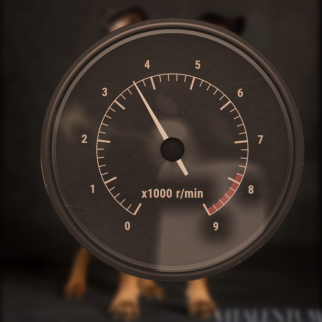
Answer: 3600rpm
